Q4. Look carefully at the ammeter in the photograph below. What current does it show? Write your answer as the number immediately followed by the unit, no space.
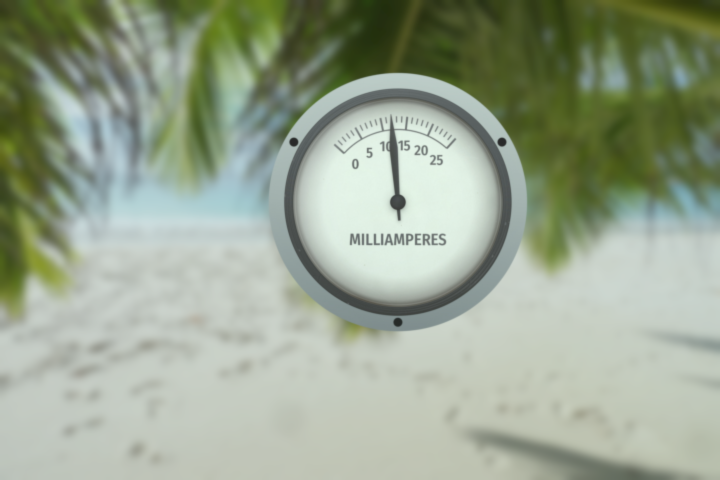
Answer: 12mA
